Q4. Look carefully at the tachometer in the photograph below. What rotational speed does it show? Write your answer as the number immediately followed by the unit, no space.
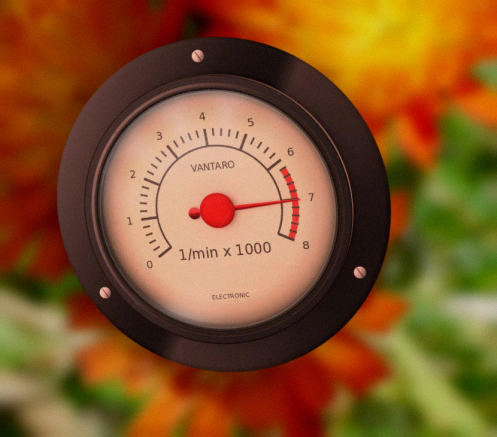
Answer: 7000rpm
